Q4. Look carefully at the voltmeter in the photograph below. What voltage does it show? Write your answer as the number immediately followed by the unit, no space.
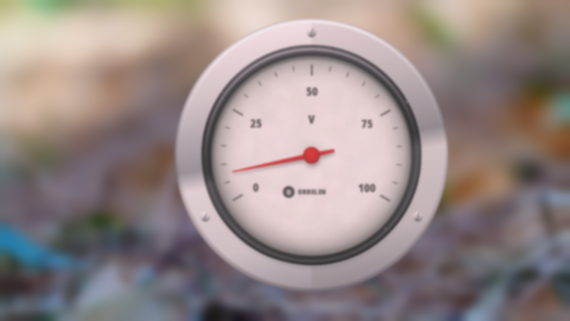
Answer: 7.5V
